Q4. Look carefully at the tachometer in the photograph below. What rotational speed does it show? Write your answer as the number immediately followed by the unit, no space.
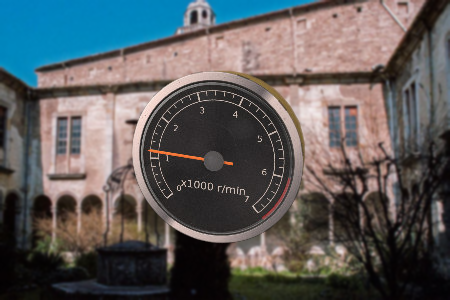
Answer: 1200rpm
